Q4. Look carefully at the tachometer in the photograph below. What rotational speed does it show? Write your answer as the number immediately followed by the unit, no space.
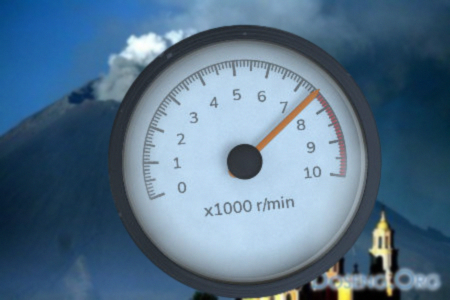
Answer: 7500rpm
